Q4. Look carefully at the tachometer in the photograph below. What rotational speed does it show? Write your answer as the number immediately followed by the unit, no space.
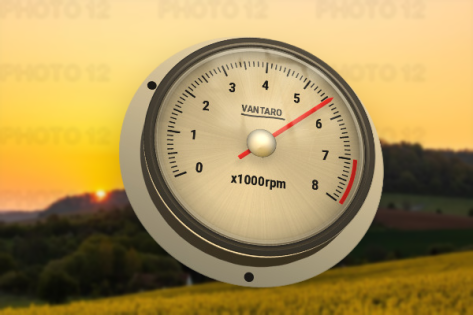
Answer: 5600rpm
